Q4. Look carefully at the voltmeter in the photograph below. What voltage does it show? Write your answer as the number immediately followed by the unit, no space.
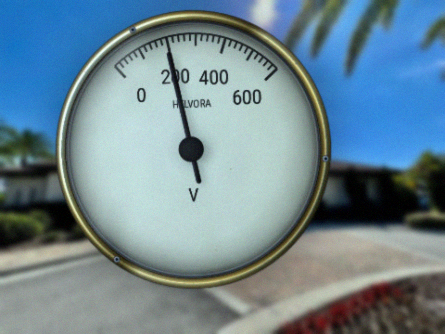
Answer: 200V
